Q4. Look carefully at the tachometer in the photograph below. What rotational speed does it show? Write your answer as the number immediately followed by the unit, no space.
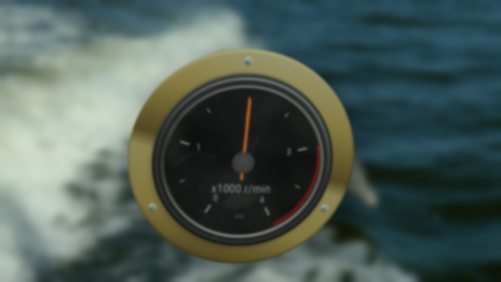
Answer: 2000rpm
